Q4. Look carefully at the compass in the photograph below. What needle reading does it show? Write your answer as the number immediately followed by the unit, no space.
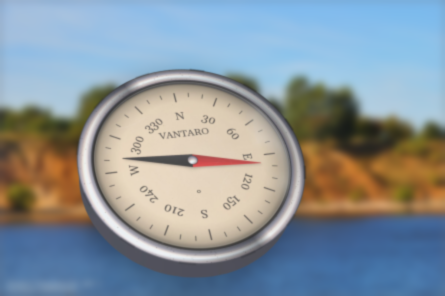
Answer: 100°
